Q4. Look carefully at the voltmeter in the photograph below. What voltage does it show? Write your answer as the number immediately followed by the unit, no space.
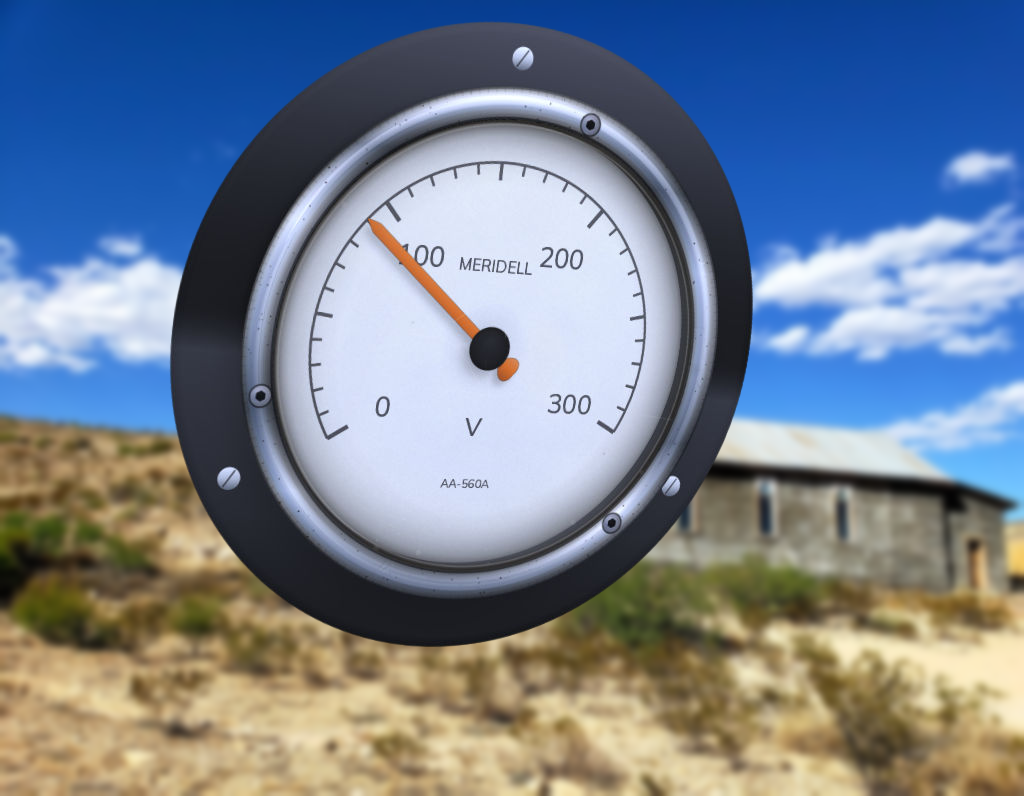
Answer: 90V
